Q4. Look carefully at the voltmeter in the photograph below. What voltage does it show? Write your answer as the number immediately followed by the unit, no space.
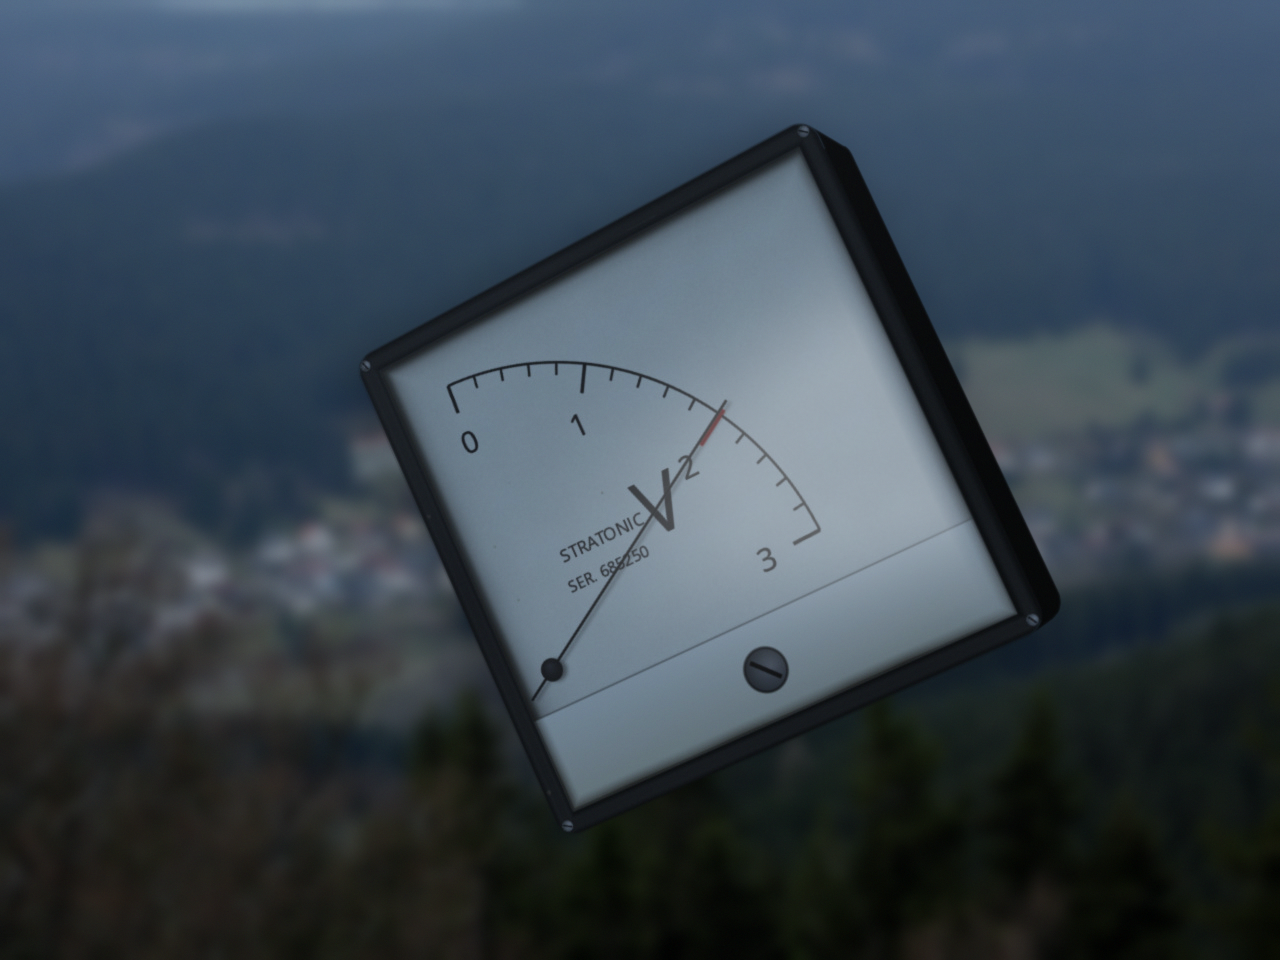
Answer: 2V
